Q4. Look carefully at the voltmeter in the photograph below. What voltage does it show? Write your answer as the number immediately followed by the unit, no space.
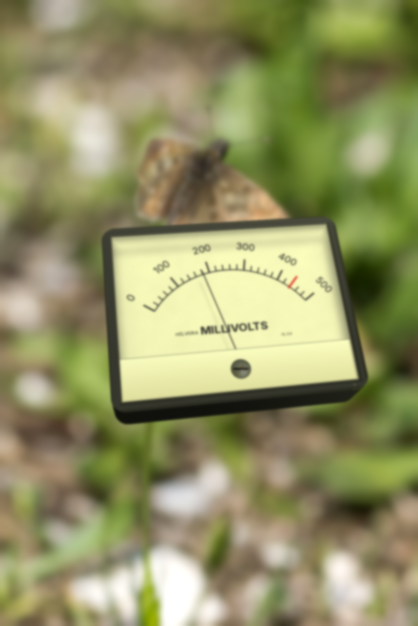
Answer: 180mV
